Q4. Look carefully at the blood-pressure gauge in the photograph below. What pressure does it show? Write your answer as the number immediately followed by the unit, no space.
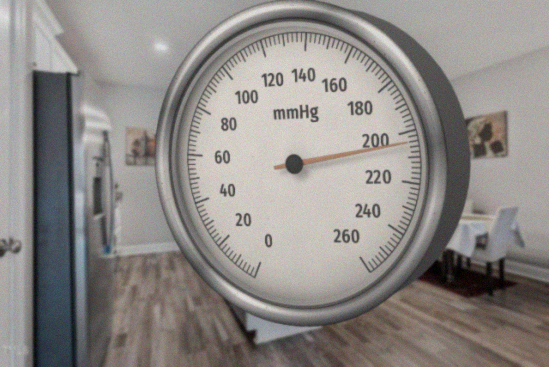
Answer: 204mmHg
